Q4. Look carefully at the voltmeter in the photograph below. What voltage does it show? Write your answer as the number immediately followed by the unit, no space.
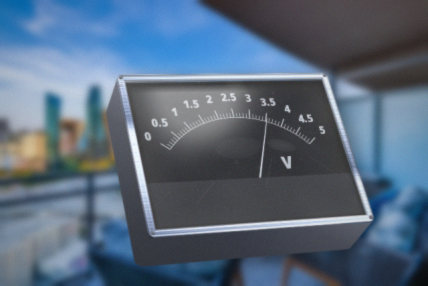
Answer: 3.5V
